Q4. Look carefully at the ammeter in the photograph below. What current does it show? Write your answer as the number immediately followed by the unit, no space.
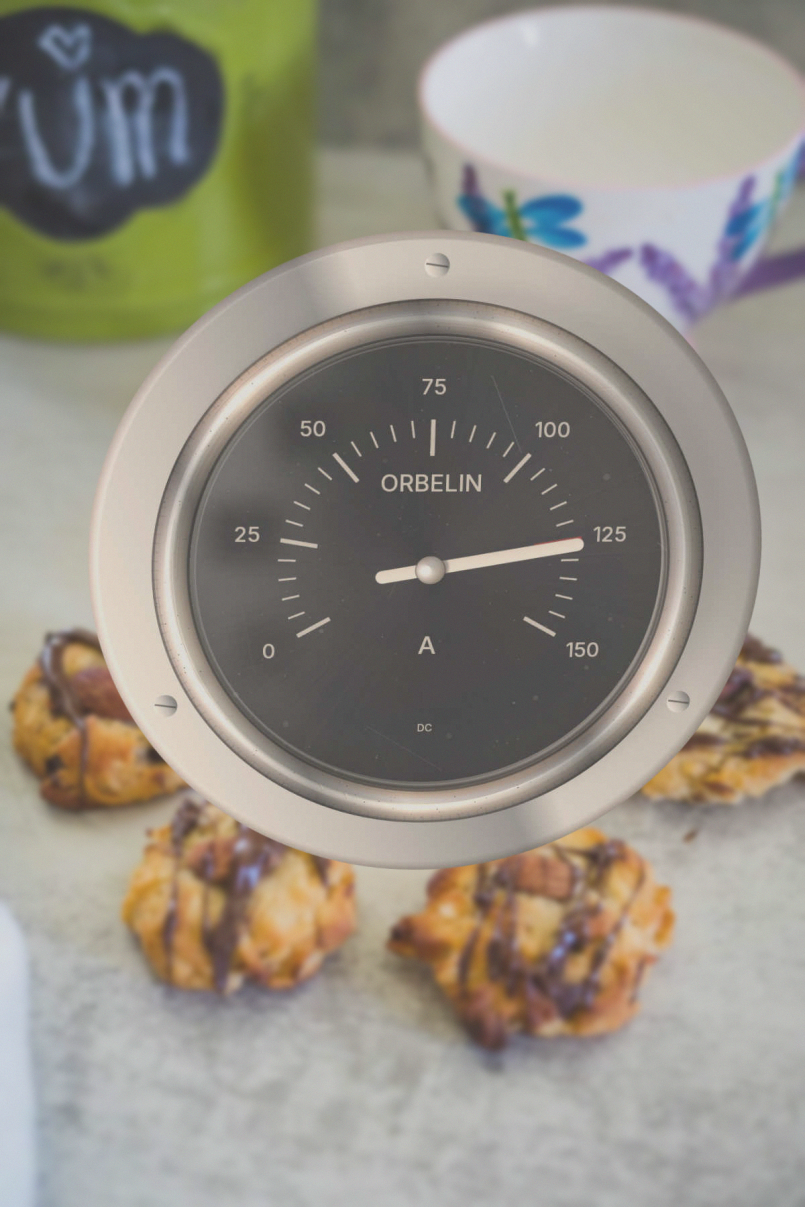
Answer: 125A
